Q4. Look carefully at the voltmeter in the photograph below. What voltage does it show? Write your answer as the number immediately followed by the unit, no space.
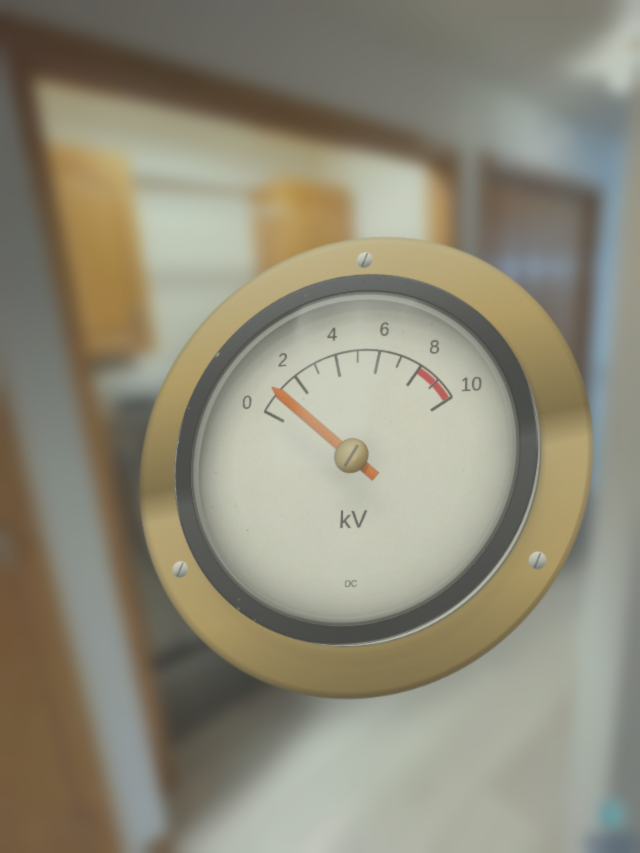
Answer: 1kV
